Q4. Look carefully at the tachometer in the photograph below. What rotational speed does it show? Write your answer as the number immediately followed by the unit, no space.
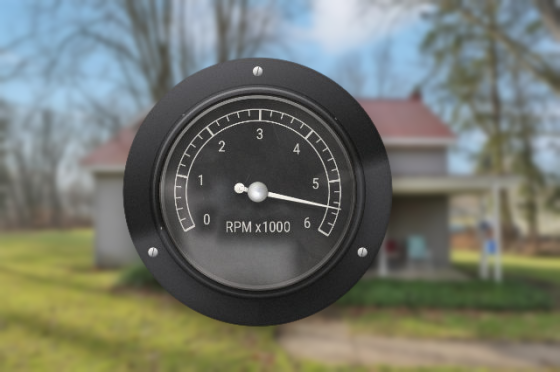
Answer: 5500rpm
